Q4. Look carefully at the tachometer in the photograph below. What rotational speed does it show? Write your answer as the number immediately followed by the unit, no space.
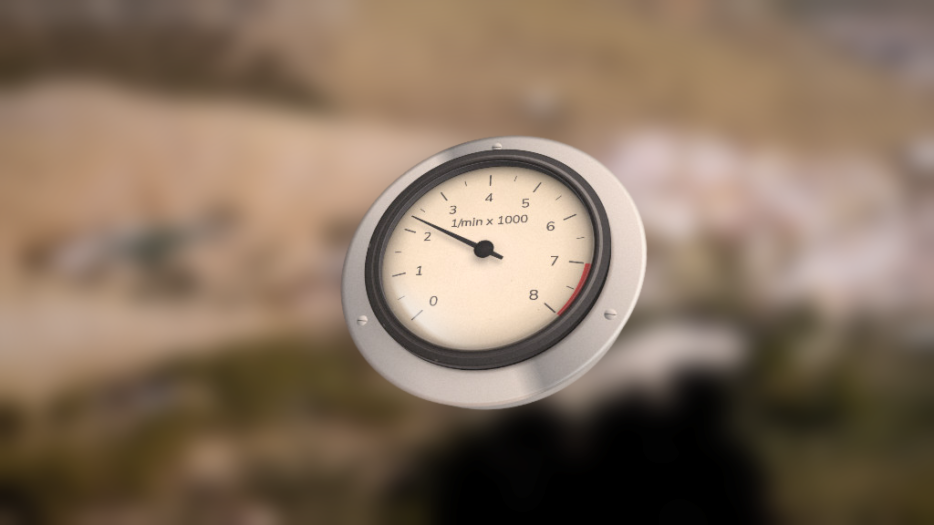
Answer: 2250rpm
